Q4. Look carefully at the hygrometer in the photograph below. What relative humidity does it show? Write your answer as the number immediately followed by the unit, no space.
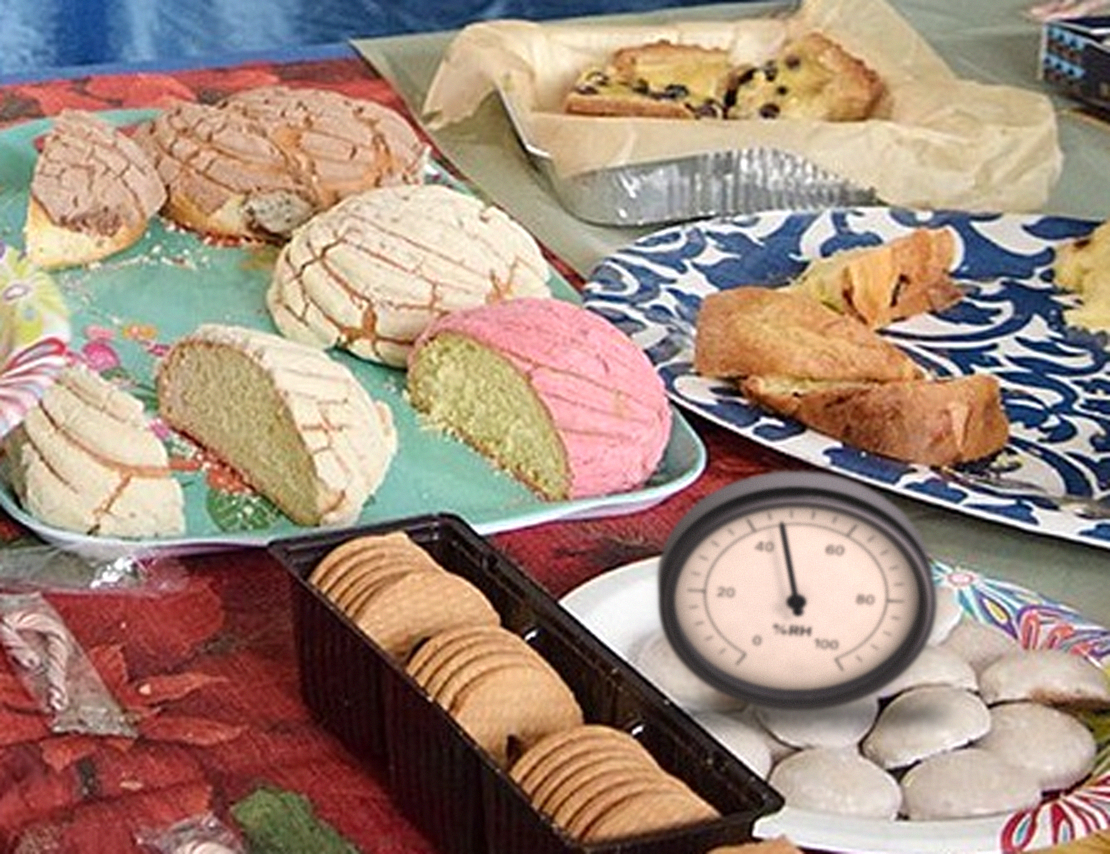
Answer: 46%
